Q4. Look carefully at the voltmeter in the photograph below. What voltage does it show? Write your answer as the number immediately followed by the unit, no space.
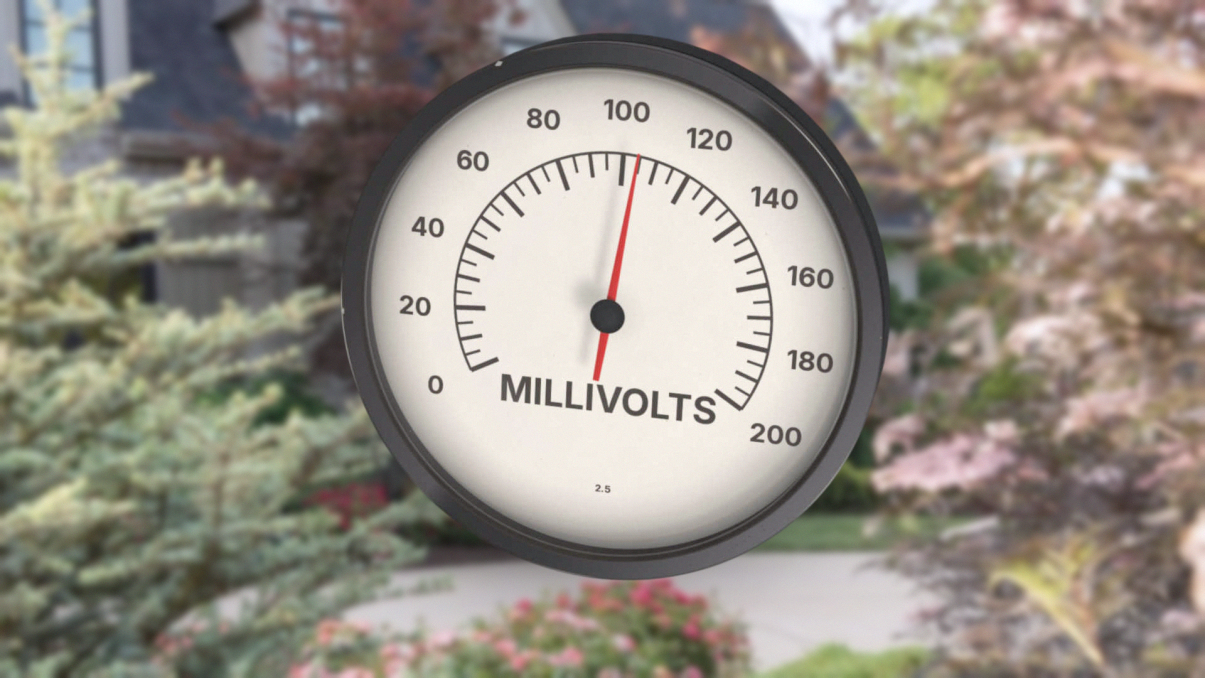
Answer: 105mV
